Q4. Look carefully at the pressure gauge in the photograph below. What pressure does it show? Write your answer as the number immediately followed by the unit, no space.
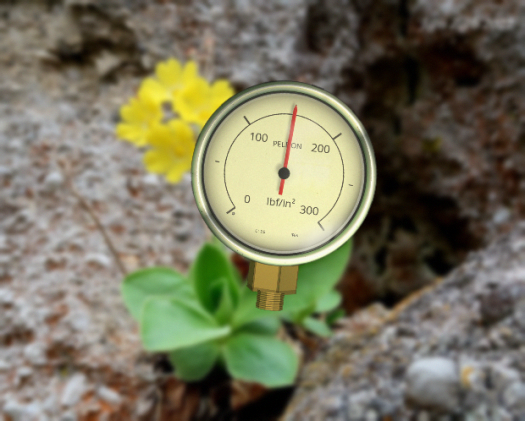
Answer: 150psi
